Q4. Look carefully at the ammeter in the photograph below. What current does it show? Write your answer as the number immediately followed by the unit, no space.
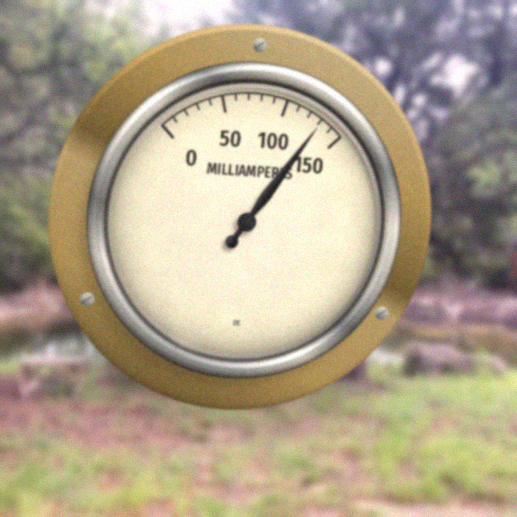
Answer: 130mA
